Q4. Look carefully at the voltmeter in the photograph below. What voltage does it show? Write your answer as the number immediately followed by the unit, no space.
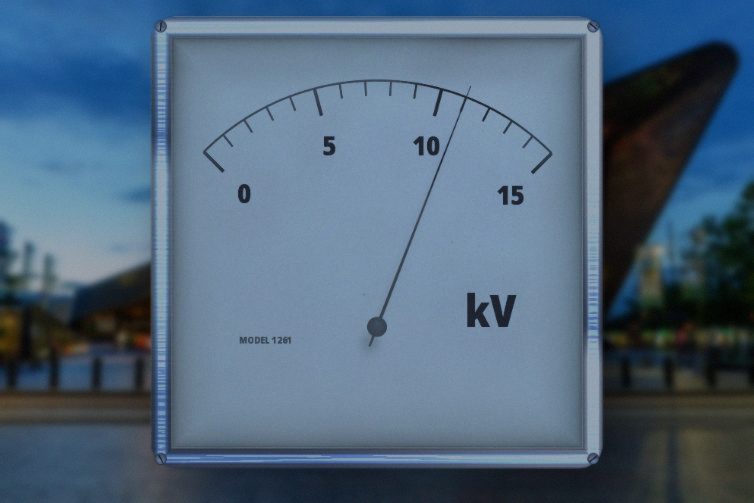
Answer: 11kV
